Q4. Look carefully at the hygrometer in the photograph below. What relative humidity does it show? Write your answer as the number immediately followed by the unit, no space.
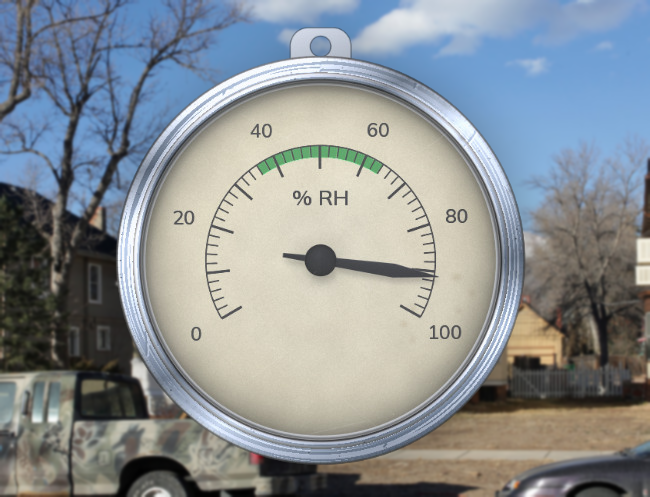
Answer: 91%
